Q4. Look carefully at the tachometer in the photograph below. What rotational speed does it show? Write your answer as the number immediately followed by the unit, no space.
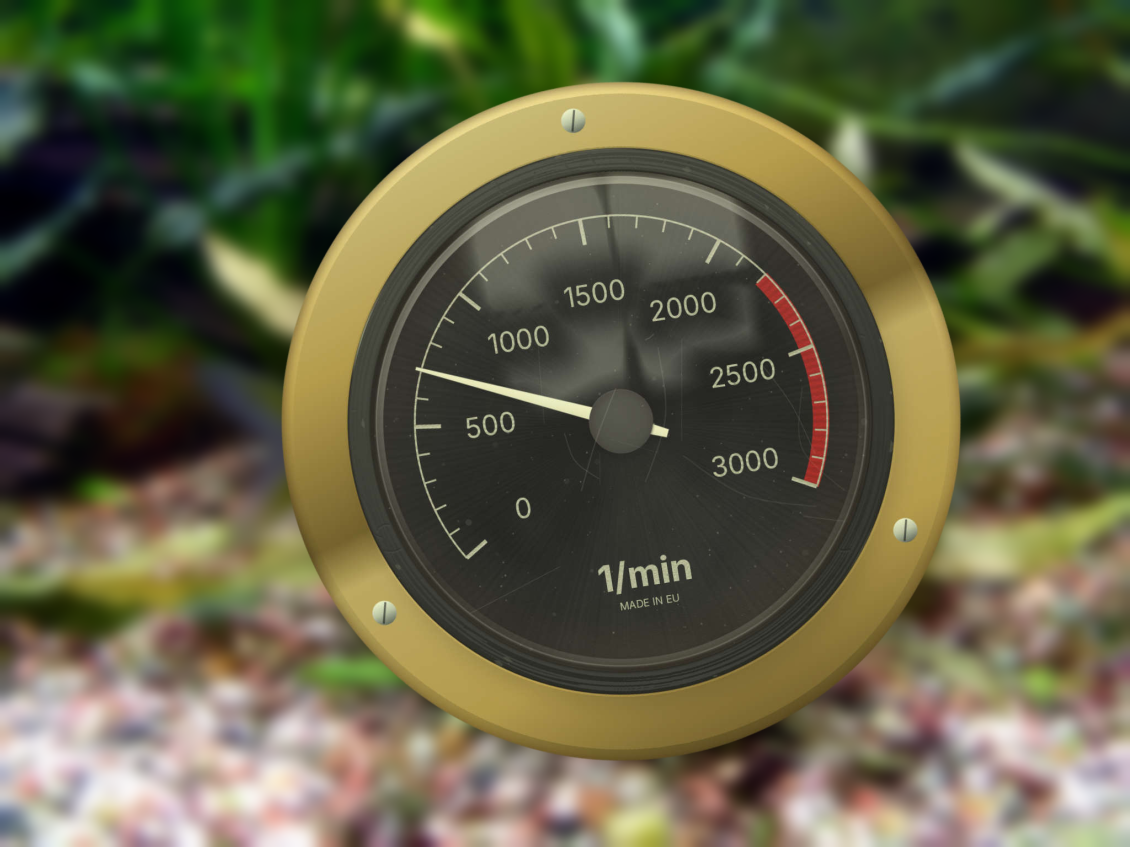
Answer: 700rpm
